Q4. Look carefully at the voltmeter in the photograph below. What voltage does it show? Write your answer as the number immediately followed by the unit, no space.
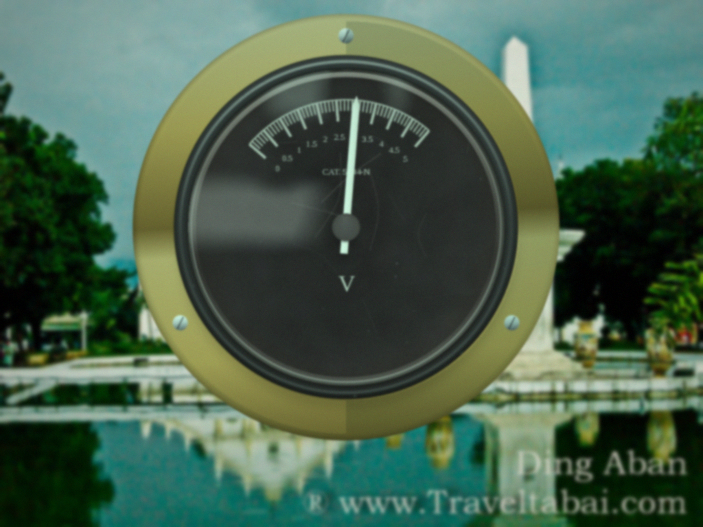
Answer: 3V
